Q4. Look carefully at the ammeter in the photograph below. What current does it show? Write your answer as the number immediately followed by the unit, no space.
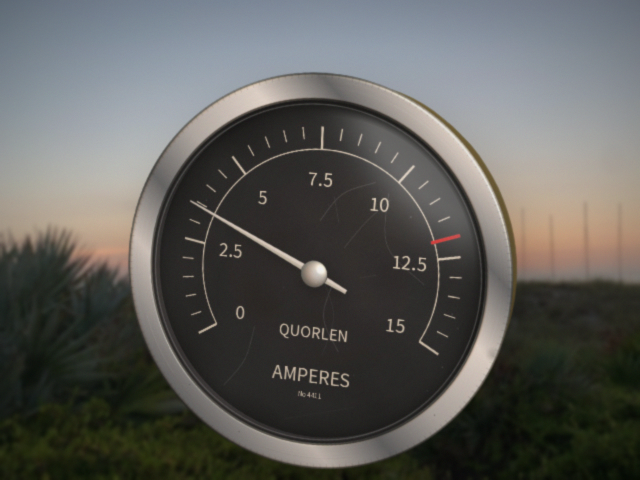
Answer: 3.5A
